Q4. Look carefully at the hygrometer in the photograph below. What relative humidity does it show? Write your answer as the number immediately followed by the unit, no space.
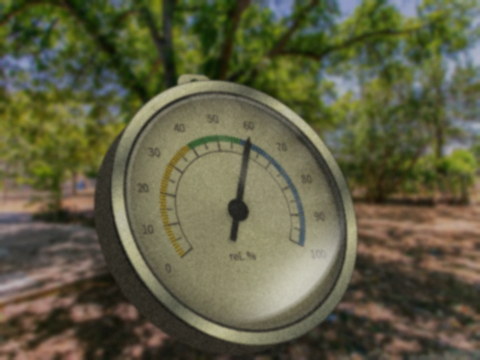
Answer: 60%
